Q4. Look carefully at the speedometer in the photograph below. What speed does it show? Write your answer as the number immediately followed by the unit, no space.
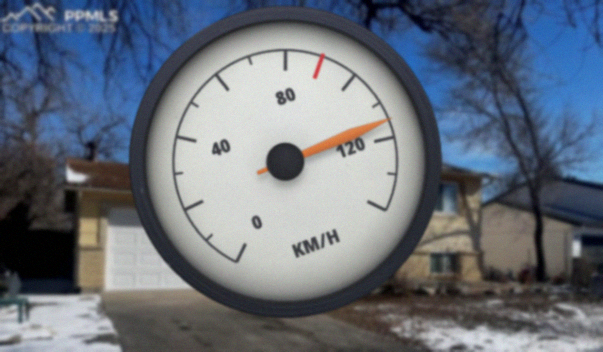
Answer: 115km/h
